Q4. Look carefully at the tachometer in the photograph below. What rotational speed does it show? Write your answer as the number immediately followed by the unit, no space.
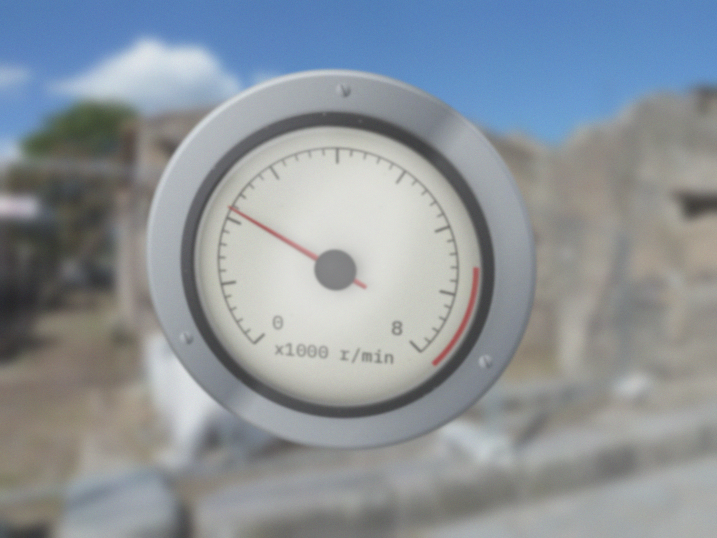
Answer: 2200rpm
